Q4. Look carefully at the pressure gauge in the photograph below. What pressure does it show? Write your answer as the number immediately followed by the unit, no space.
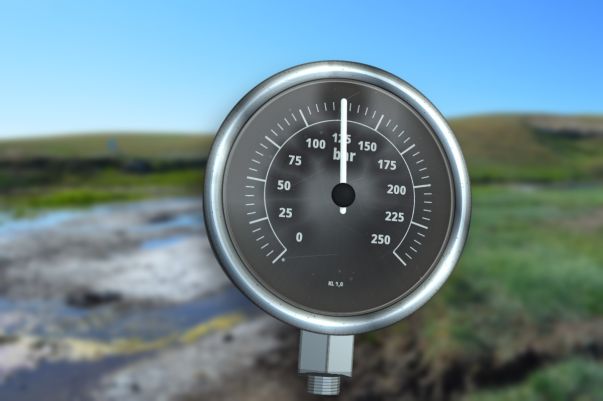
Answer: 125bar
